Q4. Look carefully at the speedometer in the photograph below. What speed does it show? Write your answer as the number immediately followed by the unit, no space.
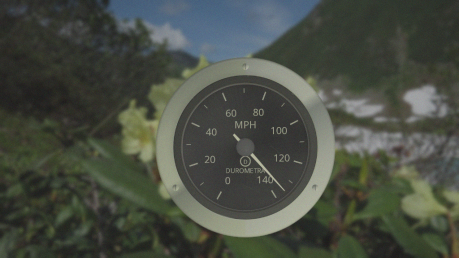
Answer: 135mph
